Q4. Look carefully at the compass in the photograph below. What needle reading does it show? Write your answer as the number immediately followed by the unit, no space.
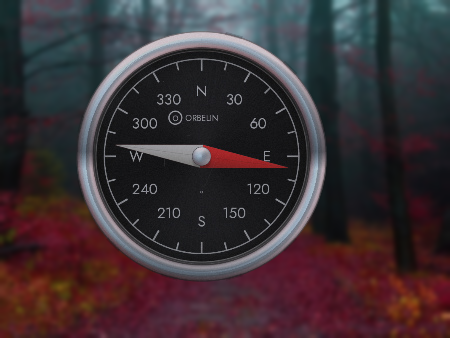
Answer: 97.5°
